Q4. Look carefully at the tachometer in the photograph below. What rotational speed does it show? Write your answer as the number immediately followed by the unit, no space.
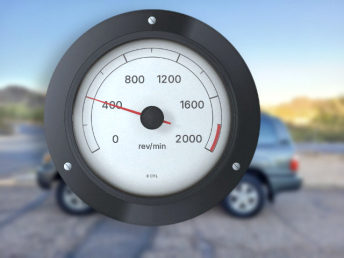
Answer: 400rpm
